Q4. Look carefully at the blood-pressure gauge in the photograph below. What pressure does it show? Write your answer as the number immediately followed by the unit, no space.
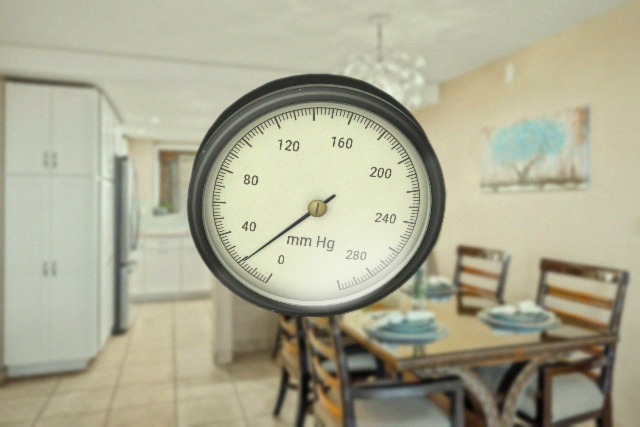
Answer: 20mmHg
